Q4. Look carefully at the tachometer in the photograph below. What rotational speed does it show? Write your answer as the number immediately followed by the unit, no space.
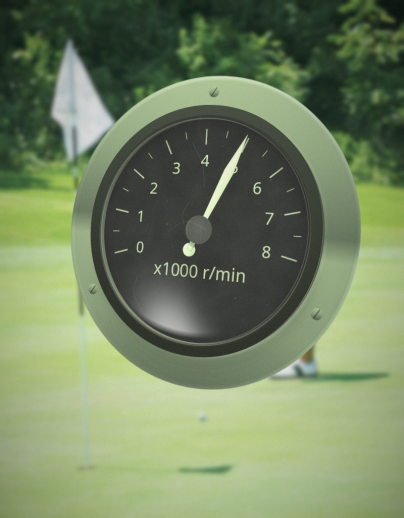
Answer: 5000rpm
